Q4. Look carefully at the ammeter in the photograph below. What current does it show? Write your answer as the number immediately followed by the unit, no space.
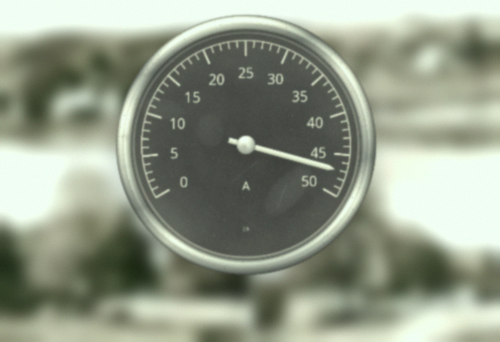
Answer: 47A
